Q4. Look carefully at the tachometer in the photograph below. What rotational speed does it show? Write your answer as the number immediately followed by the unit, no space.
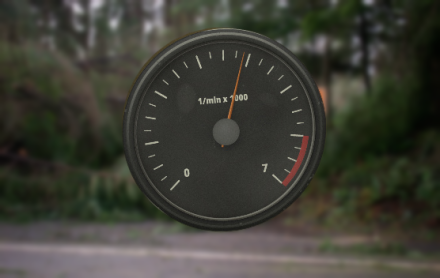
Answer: 3875rpm
